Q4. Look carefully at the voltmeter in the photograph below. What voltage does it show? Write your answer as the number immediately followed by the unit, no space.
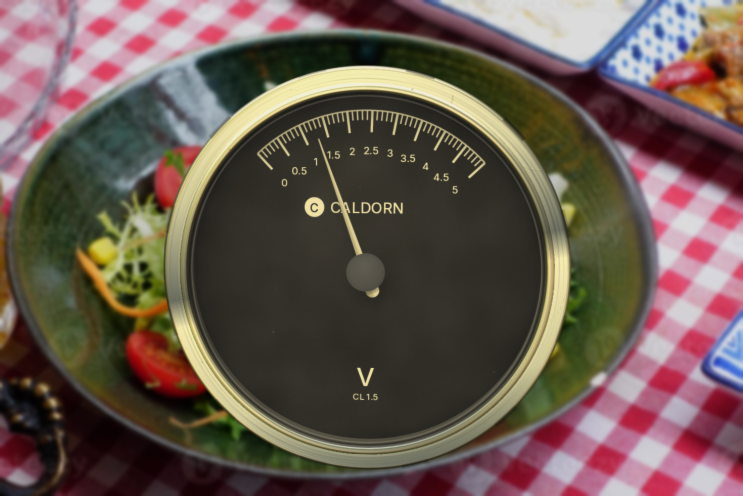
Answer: 1.3V
